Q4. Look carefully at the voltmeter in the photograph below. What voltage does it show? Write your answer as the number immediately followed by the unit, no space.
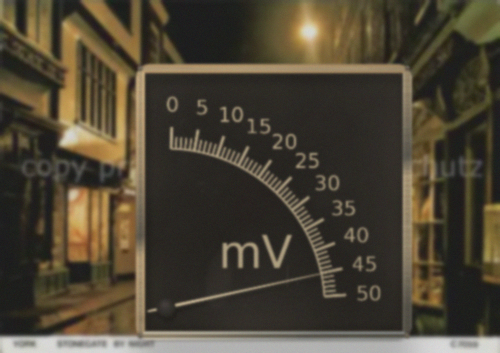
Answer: 45mV
